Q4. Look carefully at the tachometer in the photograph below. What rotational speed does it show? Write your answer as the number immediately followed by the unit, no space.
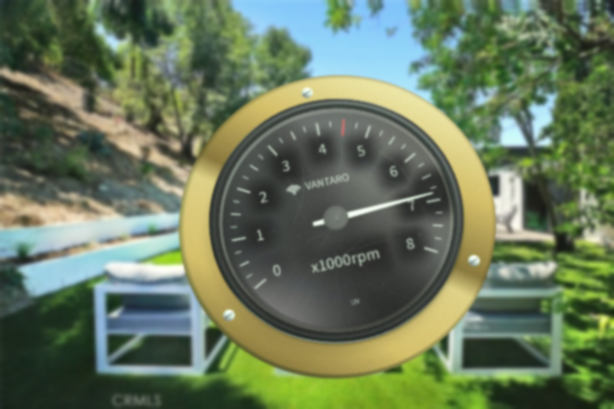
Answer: 6875rpm
